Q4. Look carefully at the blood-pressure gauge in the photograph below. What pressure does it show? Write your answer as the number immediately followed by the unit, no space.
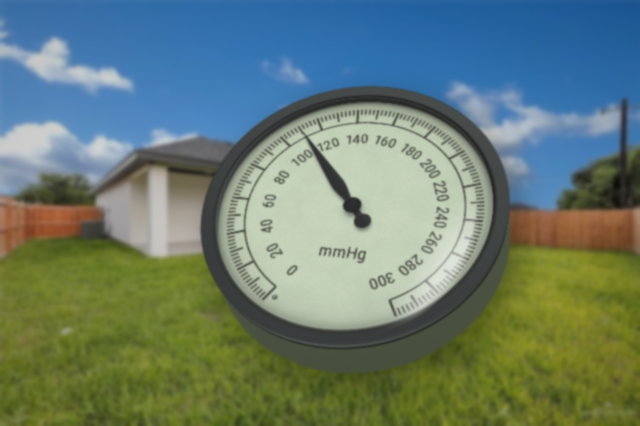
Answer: 110mmHg
